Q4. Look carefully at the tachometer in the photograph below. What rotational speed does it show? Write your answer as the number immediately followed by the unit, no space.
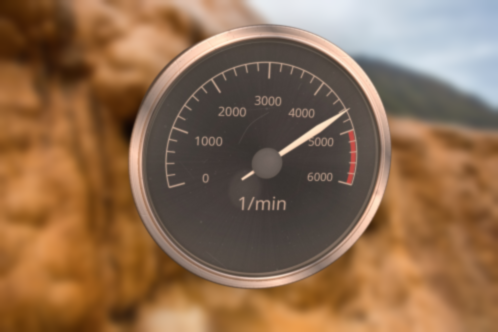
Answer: 4600rpm
